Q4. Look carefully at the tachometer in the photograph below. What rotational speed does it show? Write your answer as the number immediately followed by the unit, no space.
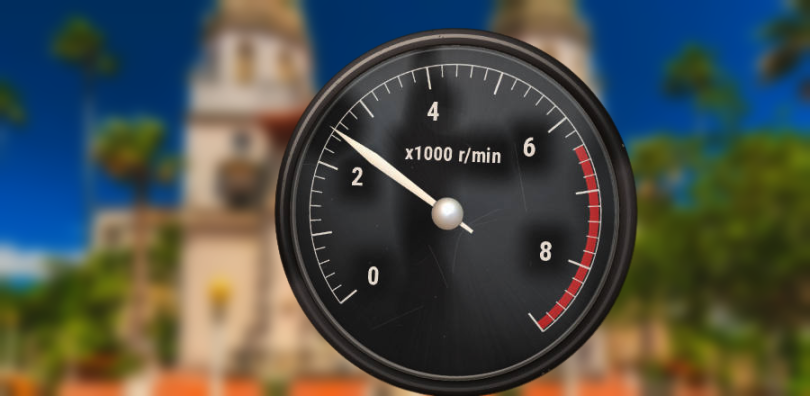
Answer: 2500rpm
